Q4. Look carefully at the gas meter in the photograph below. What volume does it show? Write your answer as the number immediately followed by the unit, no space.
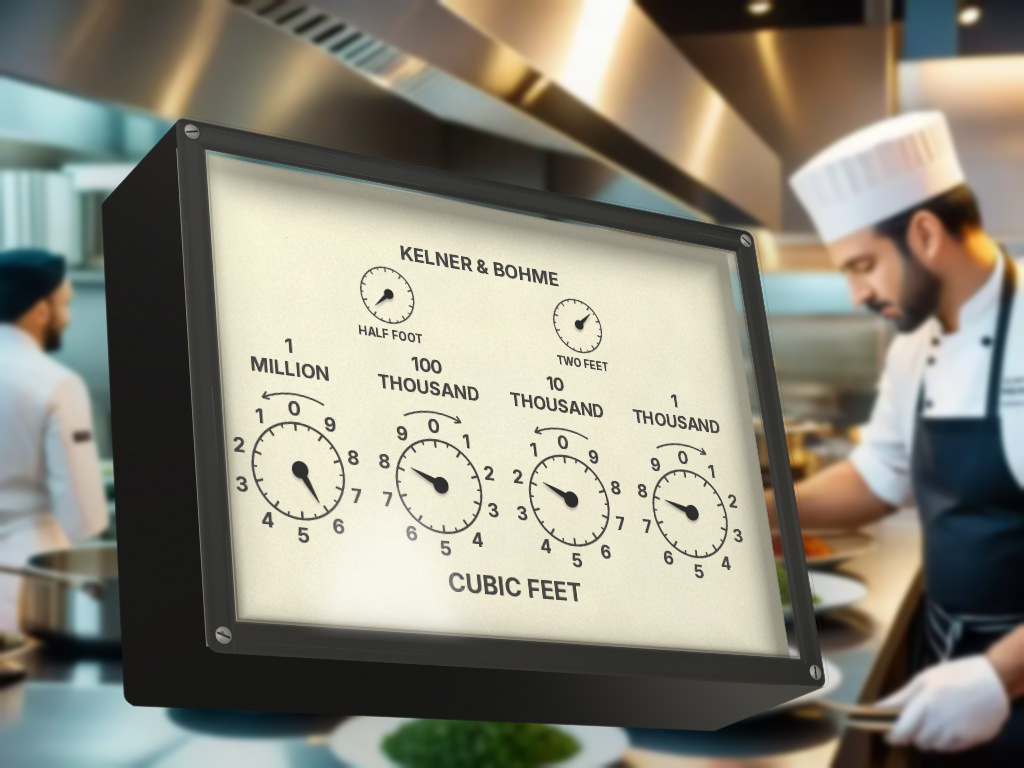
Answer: 581800ft³
